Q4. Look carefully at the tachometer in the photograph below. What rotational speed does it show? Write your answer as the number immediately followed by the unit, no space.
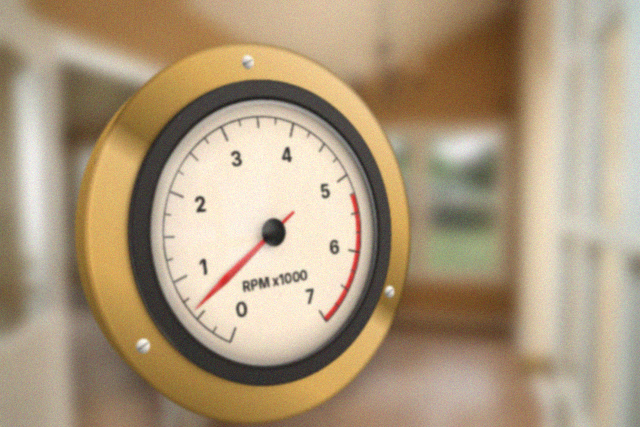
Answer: 625rpm
